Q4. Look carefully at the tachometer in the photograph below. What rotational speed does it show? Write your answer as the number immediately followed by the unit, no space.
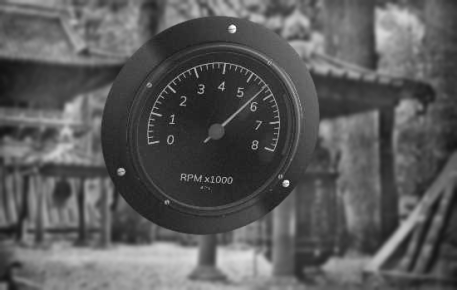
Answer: 5600rpm
